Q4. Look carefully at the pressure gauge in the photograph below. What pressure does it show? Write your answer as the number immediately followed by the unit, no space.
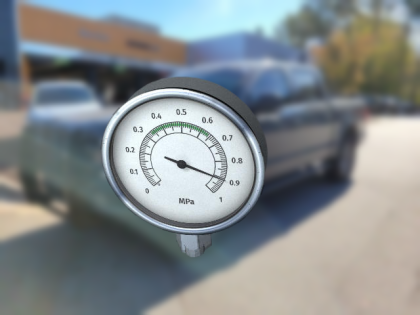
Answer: 0.9MPa
